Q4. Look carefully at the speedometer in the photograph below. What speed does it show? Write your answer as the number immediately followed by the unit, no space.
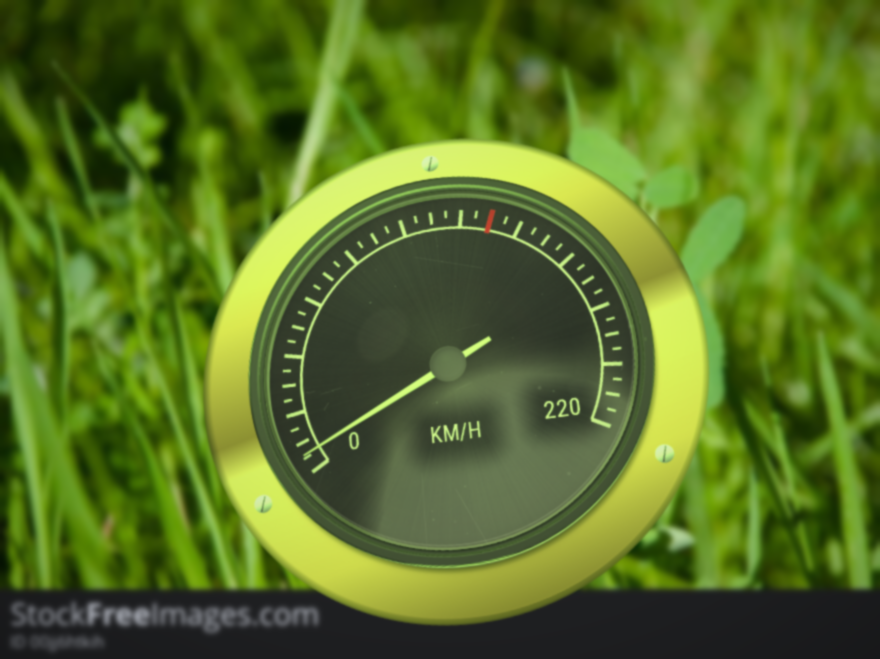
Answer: 5km/h
